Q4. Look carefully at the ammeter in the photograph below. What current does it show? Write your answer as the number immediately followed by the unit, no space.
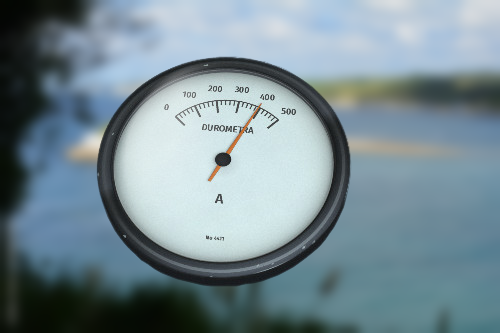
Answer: 400A
